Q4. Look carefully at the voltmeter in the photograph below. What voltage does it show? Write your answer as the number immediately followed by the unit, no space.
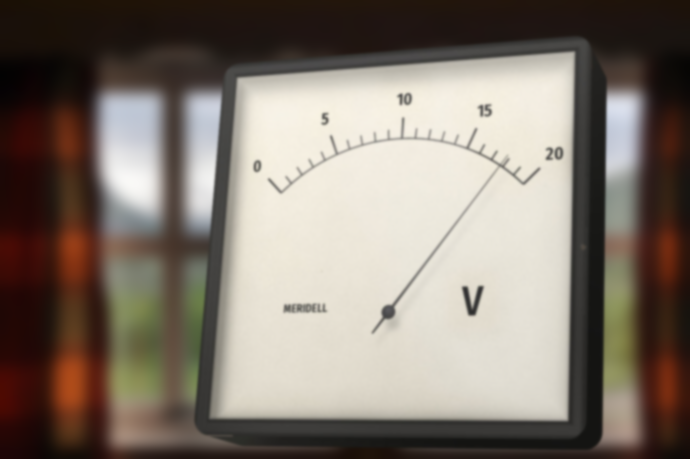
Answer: 18V
